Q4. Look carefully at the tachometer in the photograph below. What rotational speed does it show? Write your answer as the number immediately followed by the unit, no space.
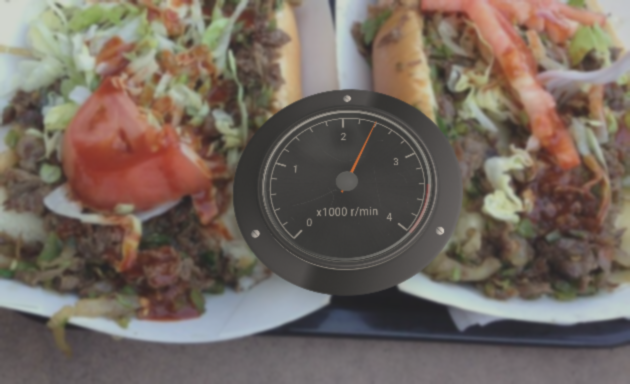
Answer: 2400rpm
